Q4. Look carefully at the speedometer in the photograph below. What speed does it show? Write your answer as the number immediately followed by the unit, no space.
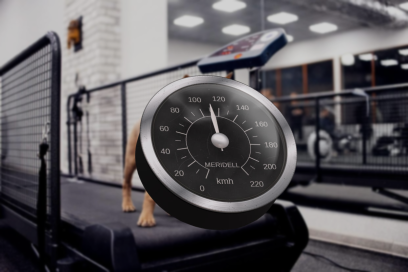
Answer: 110km/h
